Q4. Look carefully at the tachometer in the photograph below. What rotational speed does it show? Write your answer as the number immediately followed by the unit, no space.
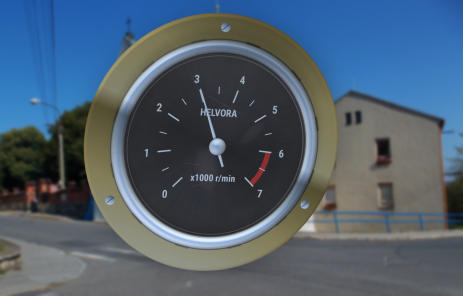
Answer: 3000rpm
